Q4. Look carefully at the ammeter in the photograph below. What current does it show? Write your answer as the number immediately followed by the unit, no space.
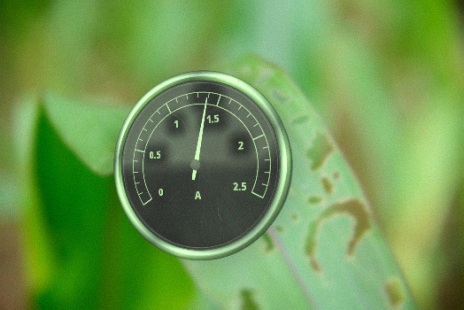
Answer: 1.4A
